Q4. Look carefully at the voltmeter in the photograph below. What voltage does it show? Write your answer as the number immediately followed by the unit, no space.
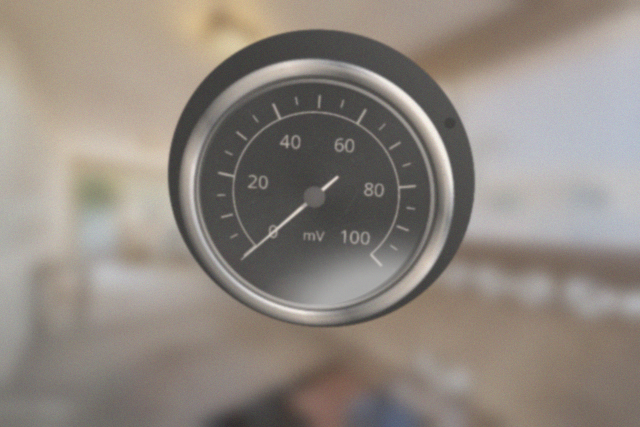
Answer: 0mV
